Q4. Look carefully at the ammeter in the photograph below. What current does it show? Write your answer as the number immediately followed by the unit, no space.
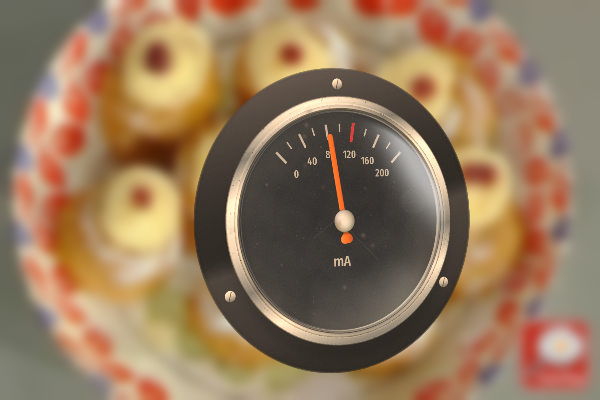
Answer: 80mA
